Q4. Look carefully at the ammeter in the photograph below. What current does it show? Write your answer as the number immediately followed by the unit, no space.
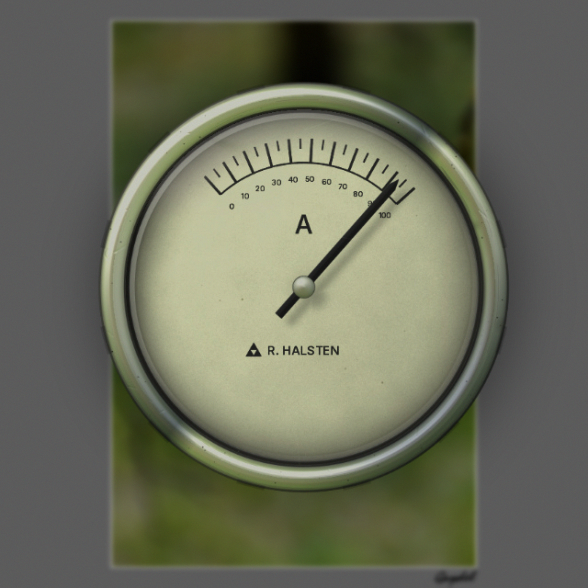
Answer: 92.5A
